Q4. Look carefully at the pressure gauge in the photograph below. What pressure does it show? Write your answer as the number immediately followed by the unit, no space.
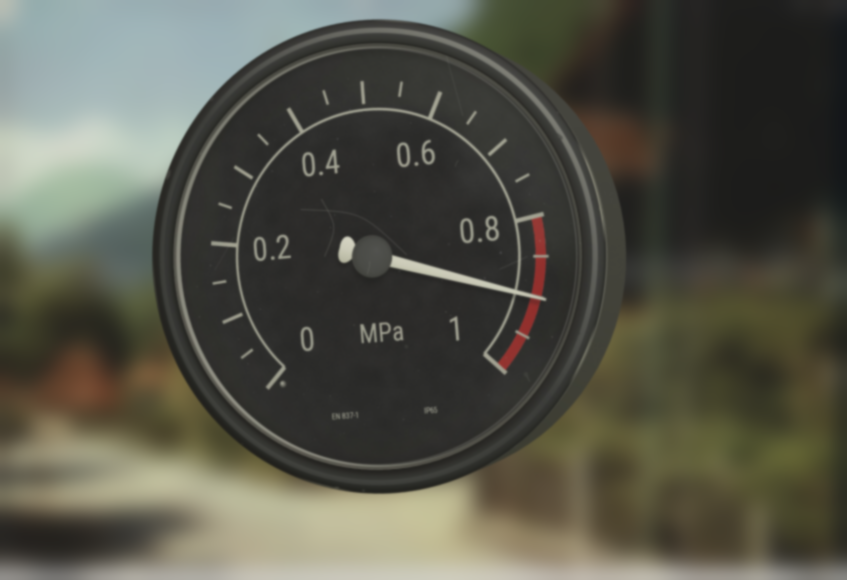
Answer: 0.9MPa
